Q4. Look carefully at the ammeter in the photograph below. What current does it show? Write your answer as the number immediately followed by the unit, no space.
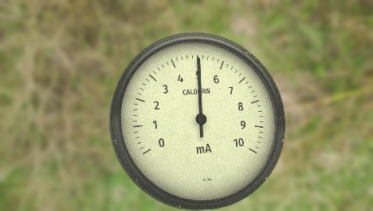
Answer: 5mA
